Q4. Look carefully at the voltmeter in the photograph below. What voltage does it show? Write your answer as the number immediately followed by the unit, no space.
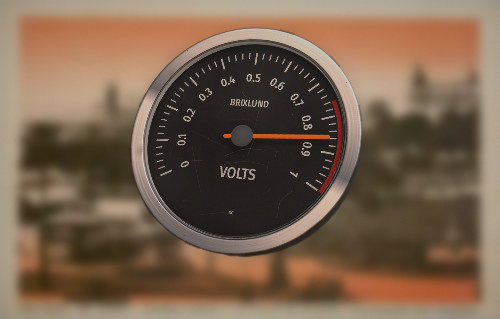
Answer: 0.86V
